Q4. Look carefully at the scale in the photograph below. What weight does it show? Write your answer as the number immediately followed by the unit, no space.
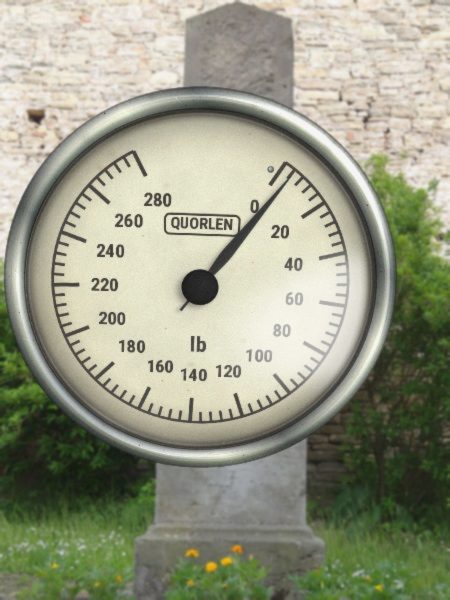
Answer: 4lb
